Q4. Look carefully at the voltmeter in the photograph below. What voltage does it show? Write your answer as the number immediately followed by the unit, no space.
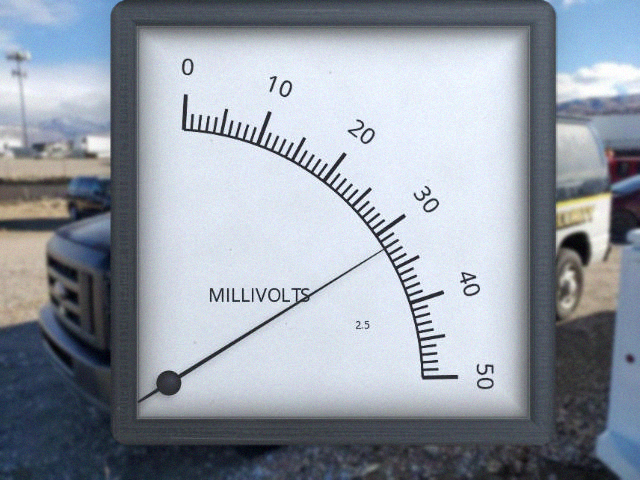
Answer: 32mV
